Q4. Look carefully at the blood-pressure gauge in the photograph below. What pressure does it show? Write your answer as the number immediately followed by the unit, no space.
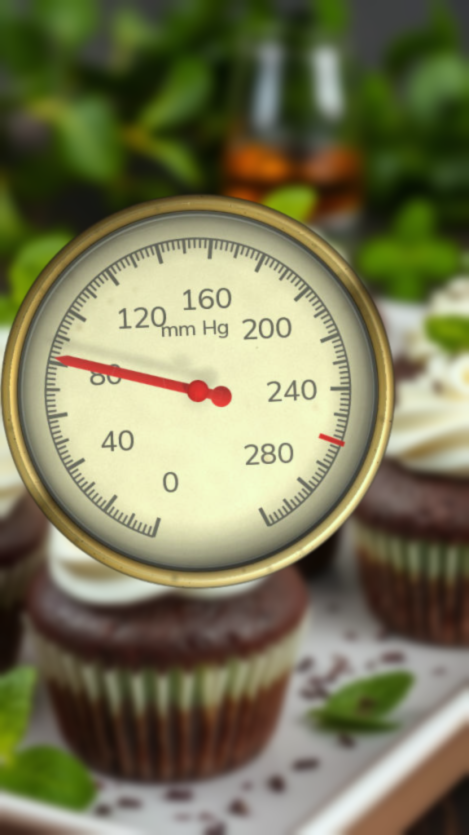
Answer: 82mmHg
